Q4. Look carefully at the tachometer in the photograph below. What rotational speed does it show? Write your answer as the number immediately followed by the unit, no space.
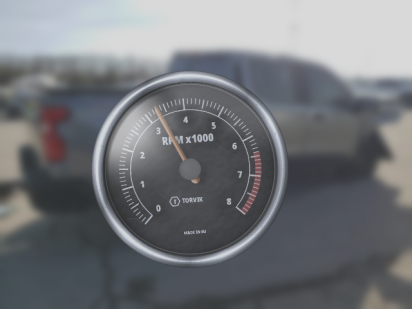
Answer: 3300rpm
